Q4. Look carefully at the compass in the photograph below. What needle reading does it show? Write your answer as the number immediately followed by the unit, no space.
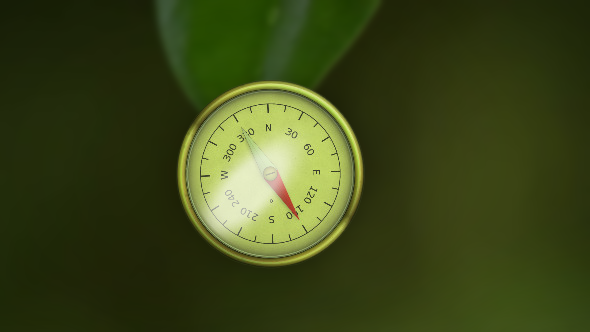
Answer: 150°
